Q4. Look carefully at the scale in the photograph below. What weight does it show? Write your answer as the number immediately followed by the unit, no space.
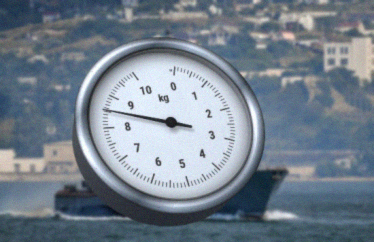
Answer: 8.5kg
